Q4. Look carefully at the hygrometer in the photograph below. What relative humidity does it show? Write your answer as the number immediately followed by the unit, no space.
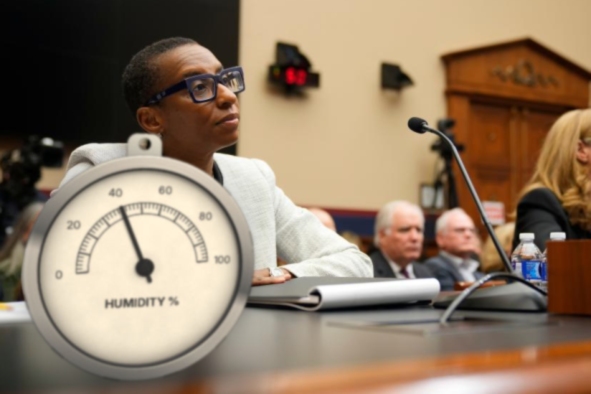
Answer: 40%
